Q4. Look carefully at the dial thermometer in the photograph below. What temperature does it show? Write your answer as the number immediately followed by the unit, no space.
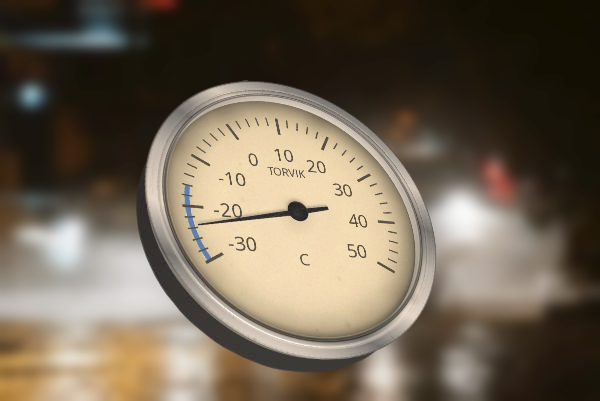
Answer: -24°C
